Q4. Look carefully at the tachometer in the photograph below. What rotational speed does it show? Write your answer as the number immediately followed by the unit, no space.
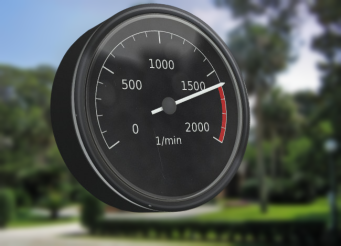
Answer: 1600rpm
